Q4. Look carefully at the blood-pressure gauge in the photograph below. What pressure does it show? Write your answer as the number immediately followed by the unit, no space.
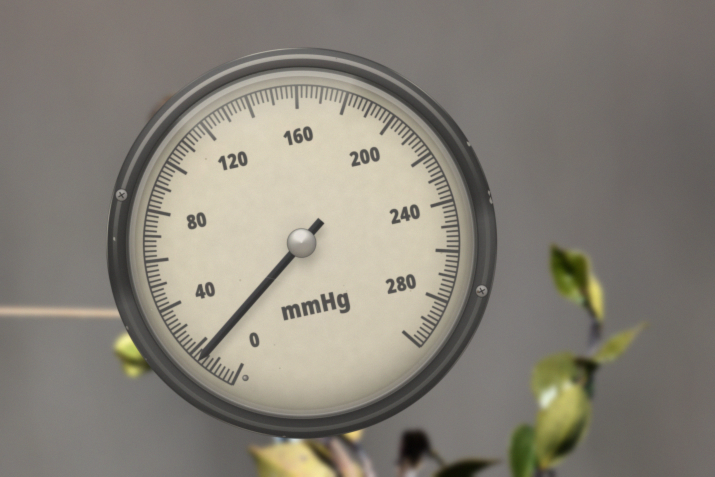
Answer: 16mmHg
